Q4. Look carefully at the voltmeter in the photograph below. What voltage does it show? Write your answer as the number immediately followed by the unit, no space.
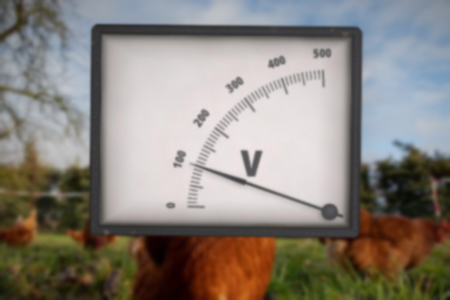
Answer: 100V
